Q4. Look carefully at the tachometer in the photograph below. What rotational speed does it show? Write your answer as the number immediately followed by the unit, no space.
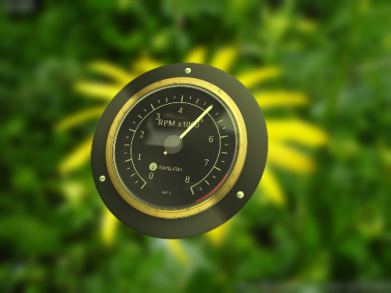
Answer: 5000rpm
